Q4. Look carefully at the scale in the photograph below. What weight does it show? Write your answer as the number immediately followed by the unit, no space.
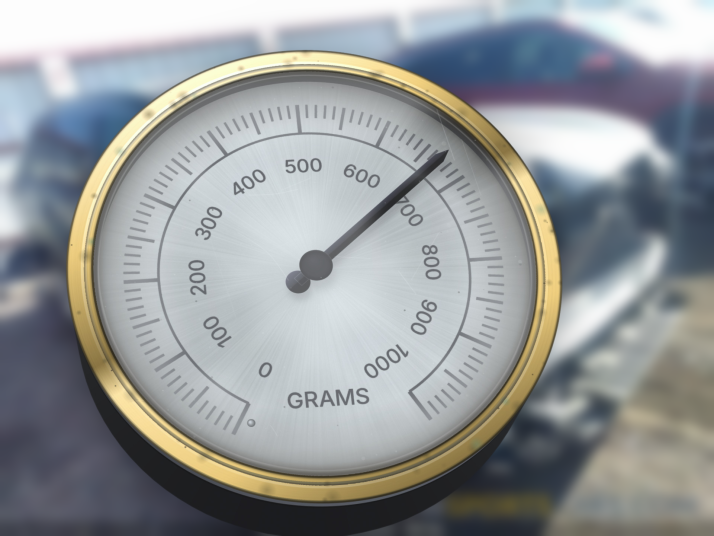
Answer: 670g
